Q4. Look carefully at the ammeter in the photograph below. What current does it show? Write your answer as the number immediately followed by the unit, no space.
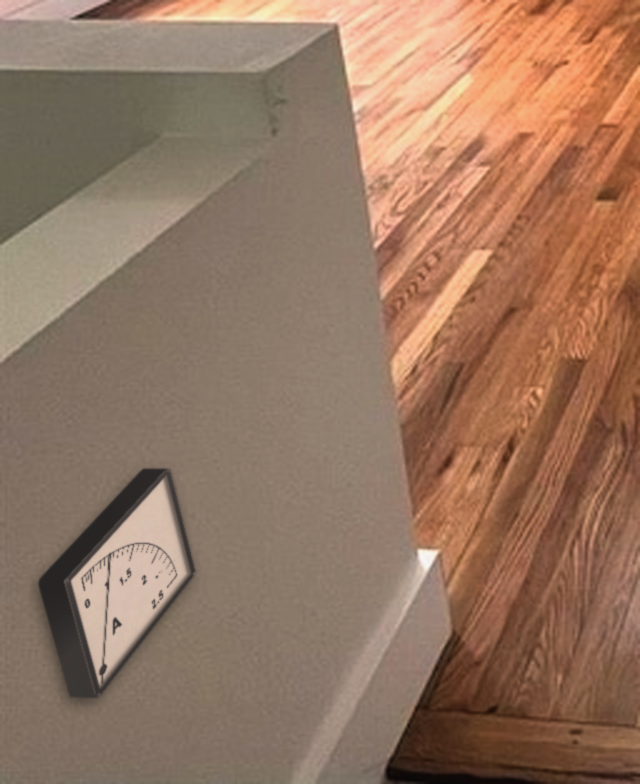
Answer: 1A
